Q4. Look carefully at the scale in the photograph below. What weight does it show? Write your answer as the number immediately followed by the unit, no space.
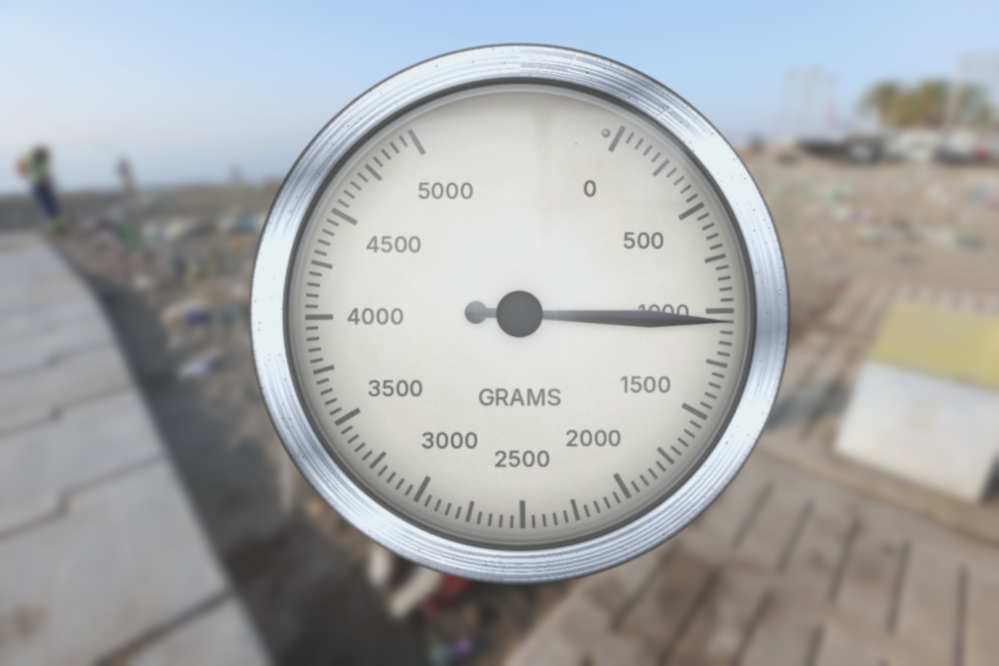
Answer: 1050g
